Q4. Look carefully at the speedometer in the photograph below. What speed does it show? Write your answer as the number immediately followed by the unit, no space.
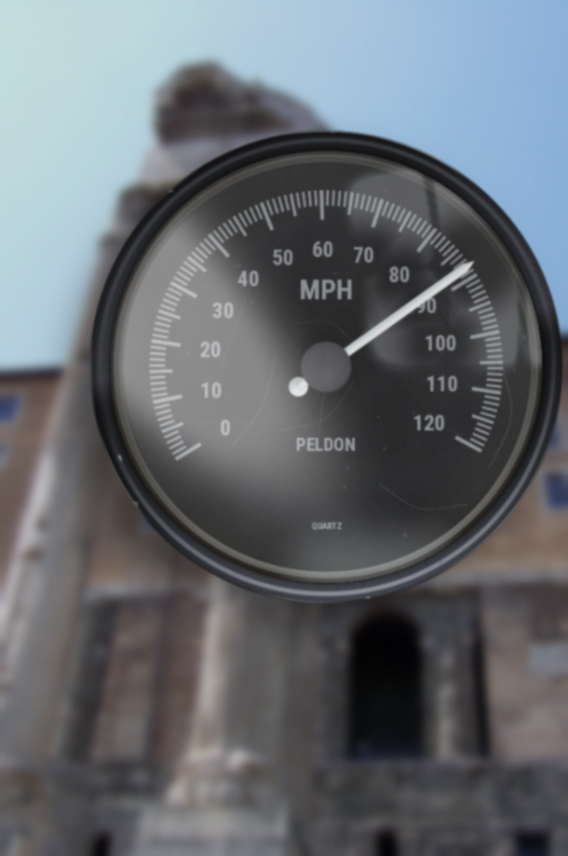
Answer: 88mph
